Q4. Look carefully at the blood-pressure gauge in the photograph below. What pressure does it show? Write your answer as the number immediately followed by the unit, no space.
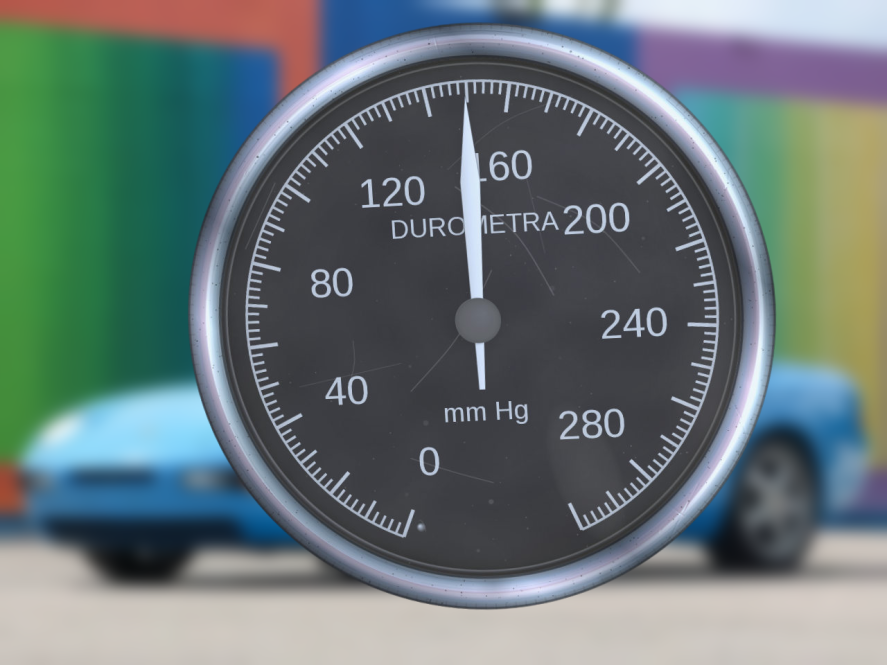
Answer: 150mmHg
